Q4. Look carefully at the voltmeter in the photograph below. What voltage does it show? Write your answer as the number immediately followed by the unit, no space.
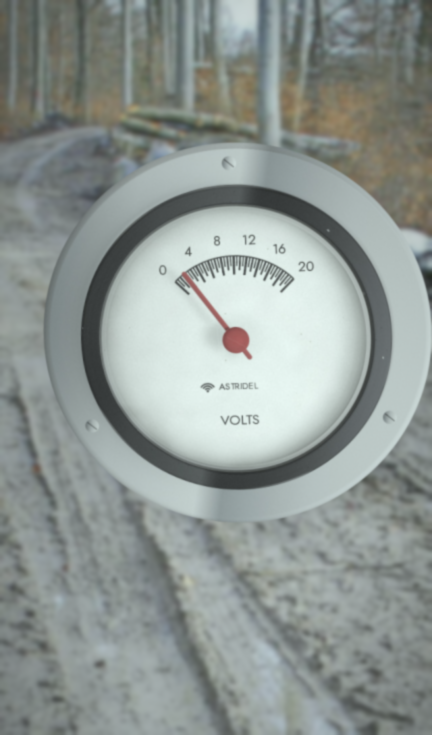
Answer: 2V
